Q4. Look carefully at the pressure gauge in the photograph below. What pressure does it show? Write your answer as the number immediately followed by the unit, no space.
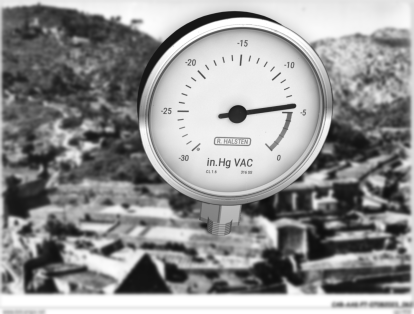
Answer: -6inHg
